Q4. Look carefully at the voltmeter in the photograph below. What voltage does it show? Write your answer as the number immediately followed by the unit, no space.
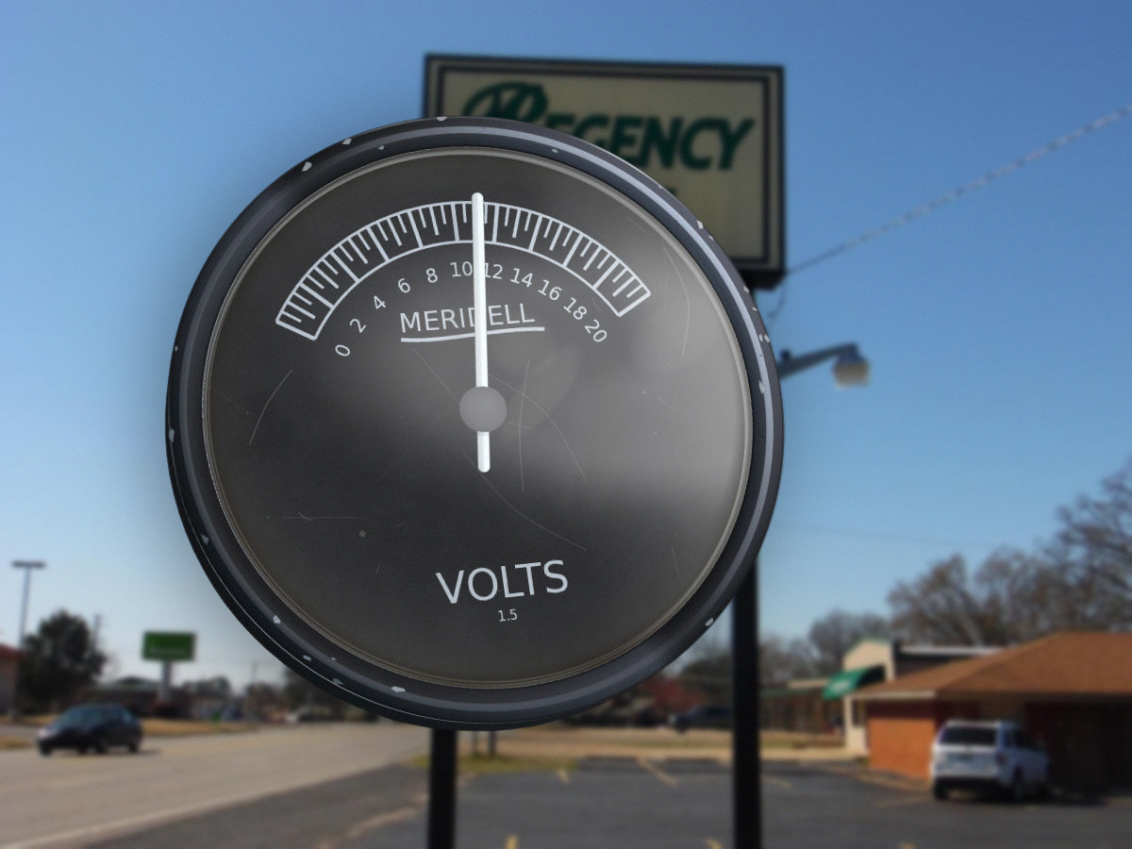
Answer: 11V
